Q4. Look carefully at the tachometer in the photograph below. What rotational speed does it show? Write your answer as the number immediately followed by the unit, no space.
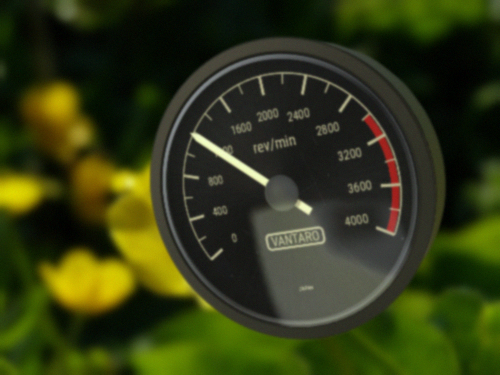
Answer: 1200rpm
